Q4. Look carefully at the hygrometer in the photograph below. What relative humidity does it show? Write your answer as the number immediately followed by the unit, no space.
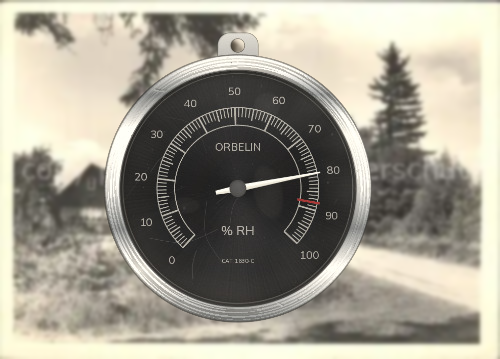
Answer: 80%
